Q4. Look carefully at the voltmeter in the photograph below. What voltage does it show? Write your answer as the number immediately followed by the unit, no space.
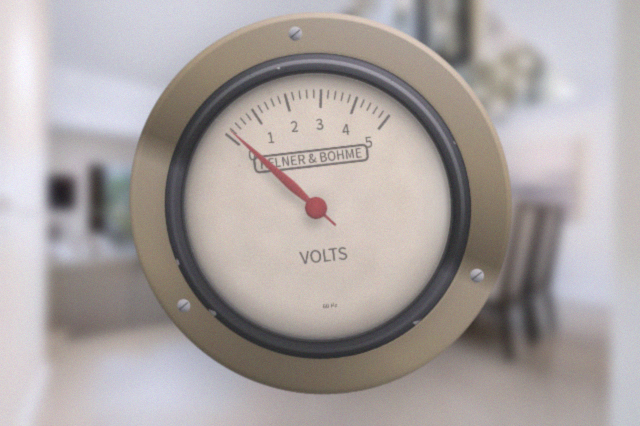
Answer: 0.2V
